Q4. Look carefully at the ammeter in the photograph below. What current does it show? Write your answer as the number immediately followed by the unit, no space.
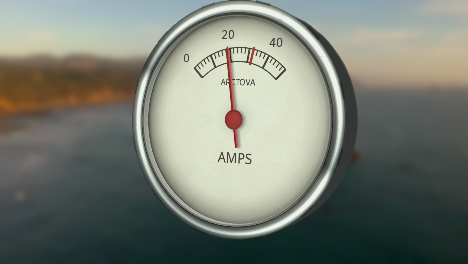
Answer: 20A
